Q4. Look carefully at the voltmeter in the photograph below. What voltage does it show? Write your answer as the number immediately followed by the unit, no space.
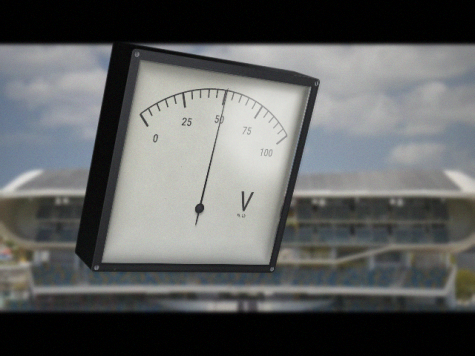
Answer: 50V
